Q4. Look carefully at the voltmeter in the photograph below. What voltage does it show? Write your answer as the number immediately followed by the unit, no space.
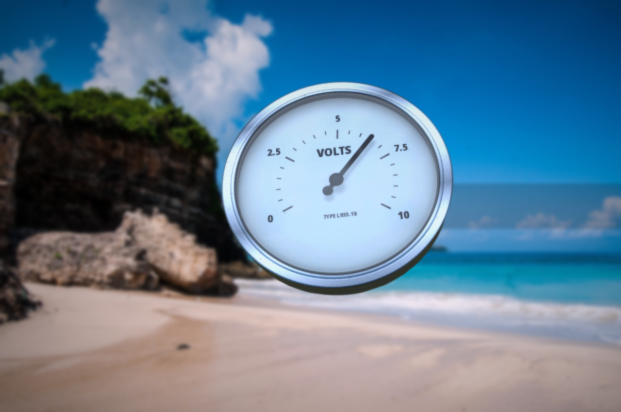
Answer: 6.5V
